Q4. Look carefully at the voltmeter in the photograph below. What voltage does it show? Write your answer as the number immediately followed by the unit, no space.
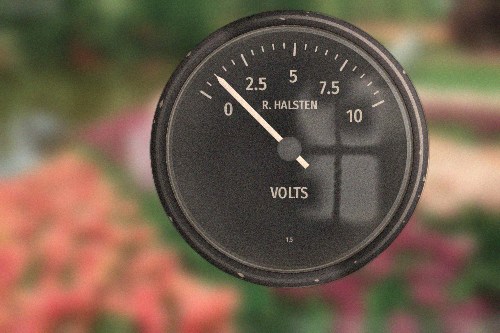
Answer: 1V
